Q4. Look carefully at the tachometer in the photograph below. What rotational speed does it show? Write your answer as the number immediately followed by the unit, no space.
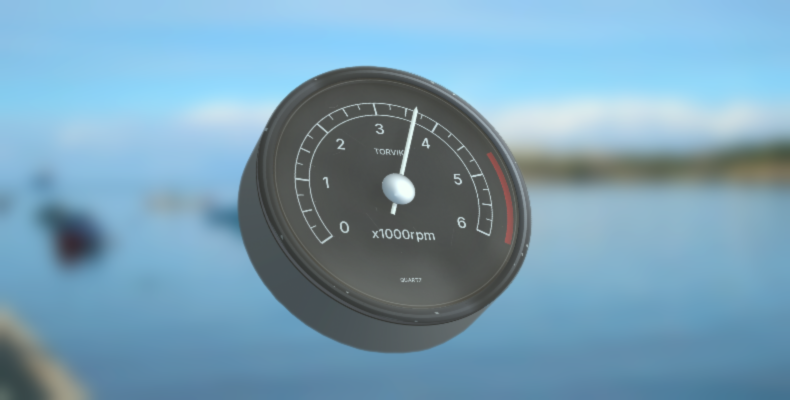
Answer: 3625rpm
